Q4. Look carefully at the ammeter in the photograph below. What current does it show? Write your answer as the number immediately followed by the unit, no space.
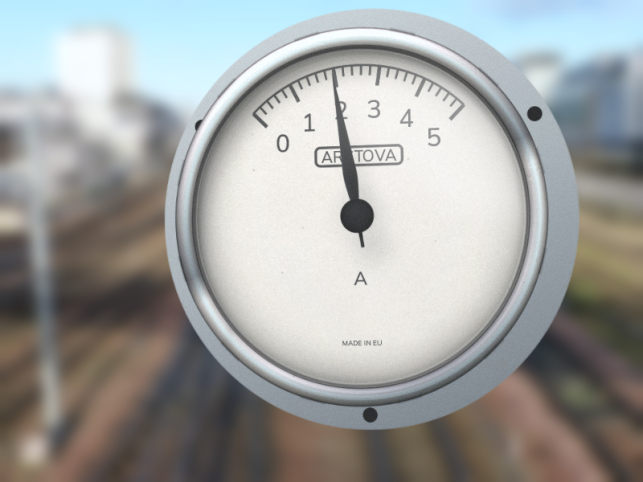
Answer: 2A
